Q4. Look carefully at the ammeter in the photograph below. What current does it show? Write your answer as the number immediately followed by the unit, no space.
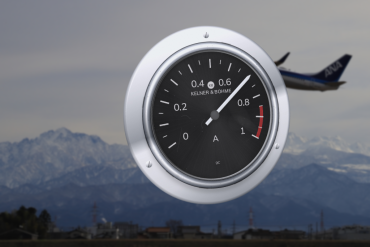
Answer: 0.7A
